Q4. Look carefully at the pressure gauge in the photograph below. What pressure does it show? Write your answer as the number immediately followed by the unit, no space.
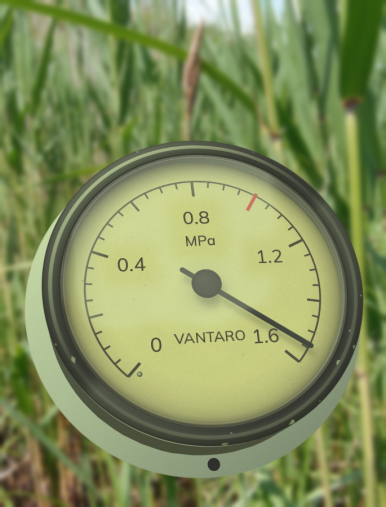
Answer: 1.55MPa
